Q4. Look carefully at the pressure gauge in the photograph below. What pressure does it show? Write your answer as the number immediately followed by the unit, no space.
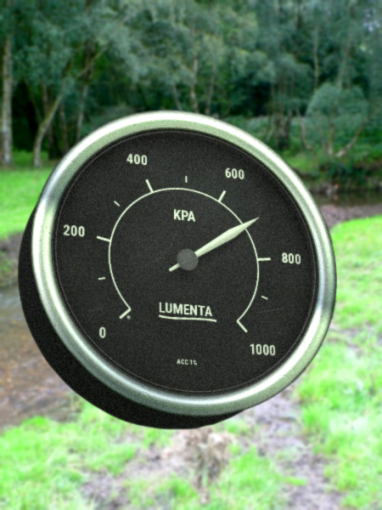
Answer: 700kPa
